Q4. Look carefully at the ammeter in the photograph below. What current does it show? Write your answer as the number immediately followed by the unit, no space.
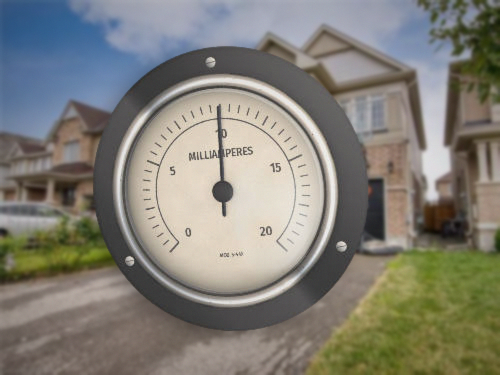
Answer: 10mA
